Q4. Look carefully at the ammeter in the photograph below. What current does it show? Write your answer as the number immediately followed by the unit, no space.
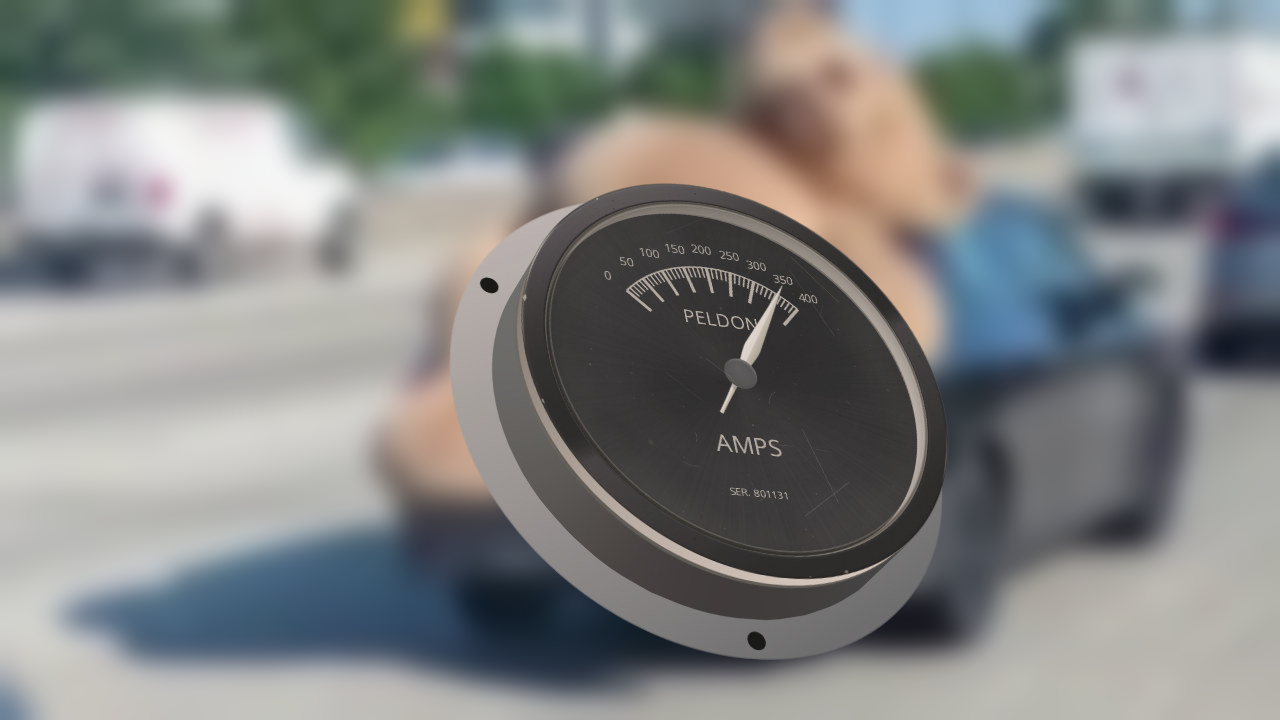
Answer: 350A
